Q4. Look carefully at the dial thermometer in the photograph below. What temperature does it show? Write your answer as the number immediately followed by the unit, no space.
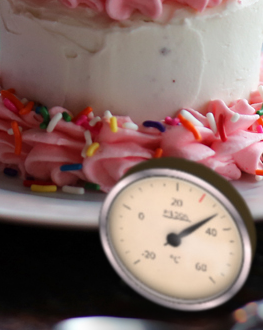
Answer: 34°C
